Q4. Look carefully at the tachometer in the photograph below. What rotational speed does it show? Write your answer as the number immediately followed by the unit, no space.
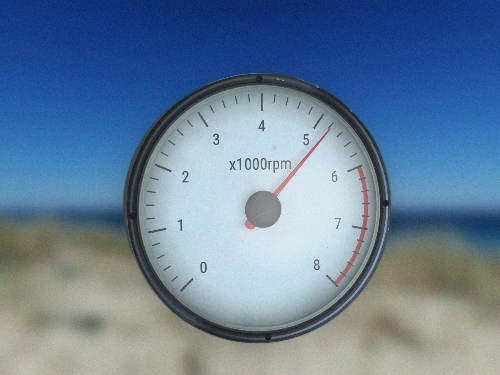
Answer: 5200rpm
